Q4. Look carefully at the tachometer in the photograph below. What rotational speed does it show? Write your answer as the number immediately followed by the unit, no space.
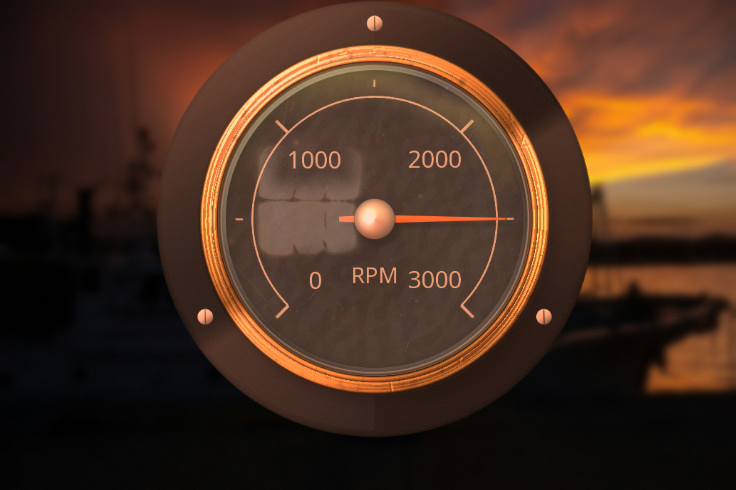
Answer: 2500rpm
